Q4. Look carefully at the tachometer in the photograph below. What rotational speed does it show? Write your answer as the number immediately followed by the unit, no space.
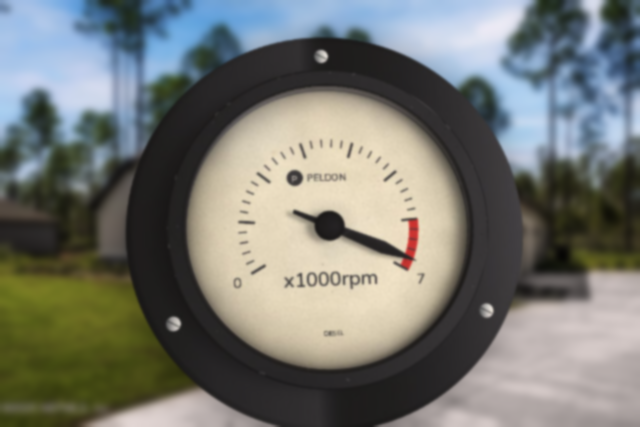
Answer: 6800rpm
